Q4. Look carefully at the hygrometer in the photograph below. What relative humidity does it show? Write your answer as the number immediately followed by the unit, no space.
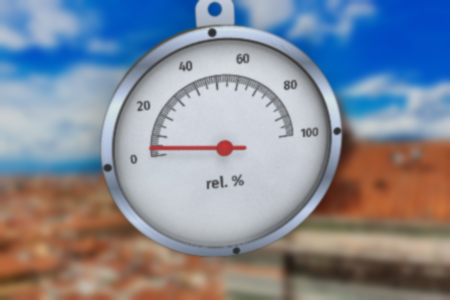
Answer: 5%
